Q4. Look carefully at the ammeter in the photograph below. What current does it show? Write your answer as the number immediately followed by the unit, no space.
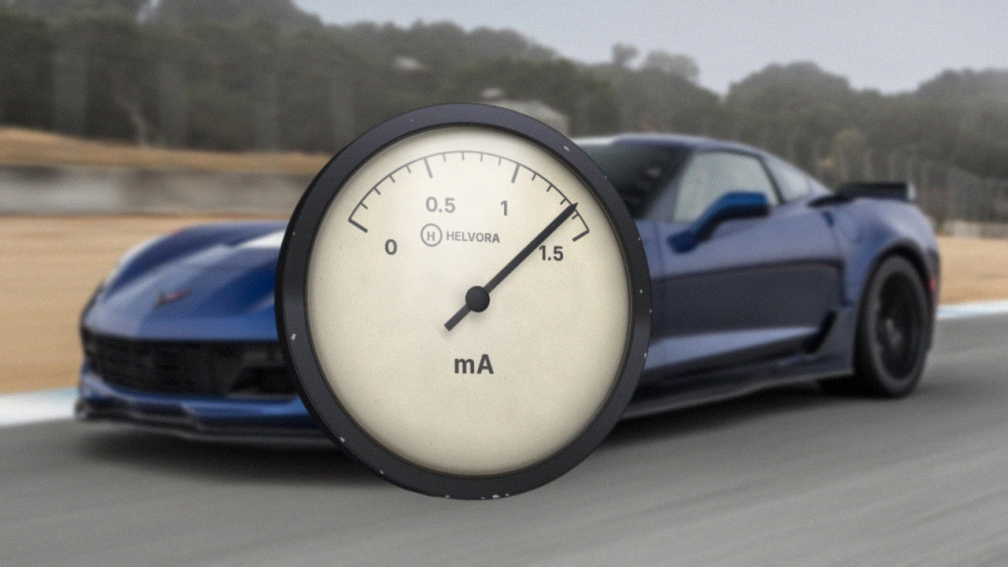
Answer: 1.35mA
